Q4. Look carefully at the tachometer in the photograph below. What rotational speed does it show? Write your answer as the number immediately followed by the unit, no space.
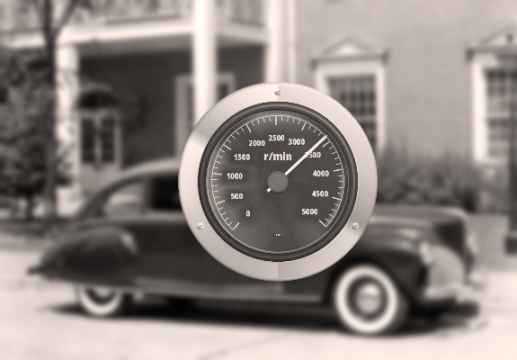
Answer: 3400rpm
